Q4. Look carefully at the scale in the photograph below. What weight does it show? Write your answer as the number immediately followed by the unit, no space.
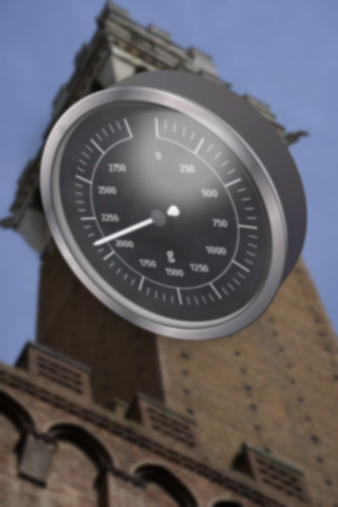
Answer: 2100g
